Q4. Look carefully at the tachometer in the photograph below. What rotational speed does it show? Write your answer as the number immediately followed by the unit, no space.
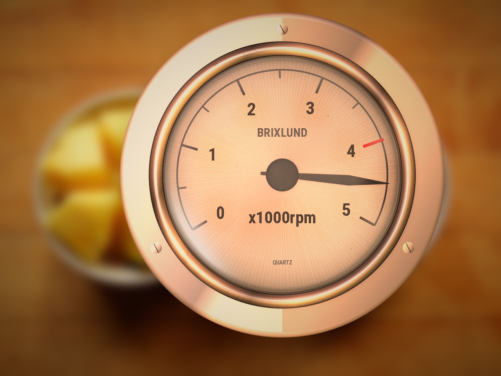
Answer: 4500rpm
